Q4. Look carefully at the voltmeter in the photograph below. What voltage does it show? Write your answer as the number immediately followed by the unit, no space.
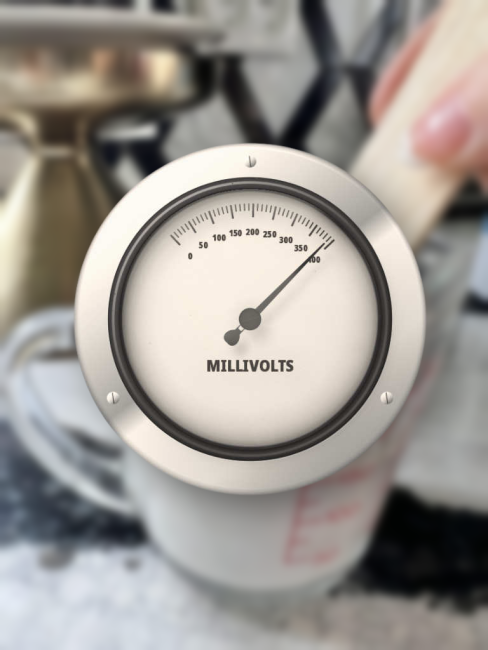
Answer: 390mV
